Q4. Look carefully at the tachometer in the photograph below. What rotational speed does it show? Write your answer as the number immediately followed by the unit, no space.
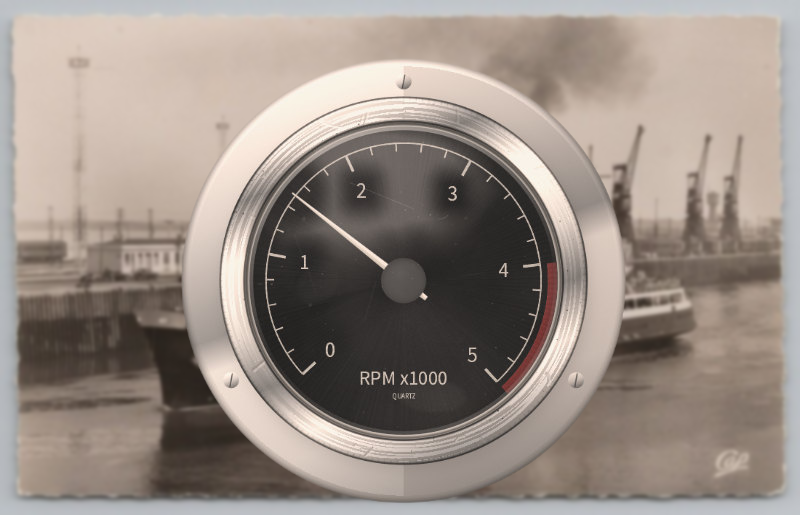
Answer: 1500rpm
